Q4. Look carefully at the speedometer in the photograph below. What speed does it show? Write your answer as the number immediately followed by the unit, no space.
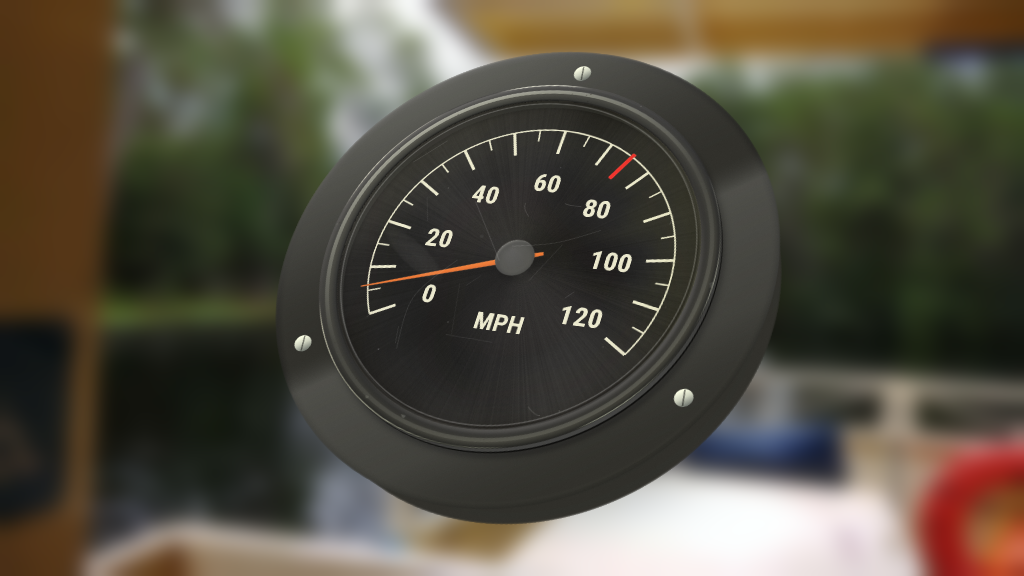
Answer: 5mph
